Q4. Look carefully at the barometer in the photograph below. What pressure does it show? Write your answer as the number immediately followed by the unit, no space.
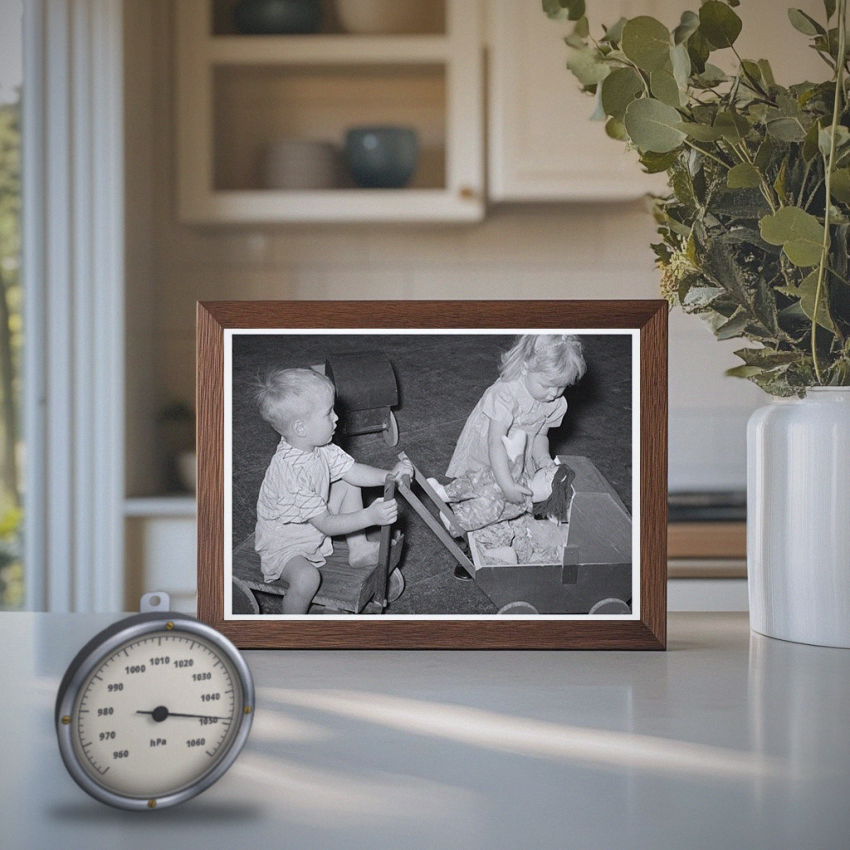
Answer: 1048hPa
